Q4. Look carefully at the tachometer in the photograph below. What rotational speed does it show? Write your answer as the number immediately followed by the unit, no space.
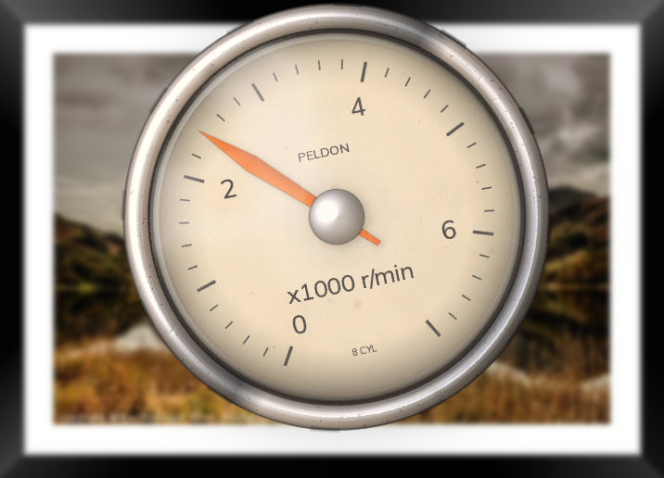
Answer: 2400rpm
